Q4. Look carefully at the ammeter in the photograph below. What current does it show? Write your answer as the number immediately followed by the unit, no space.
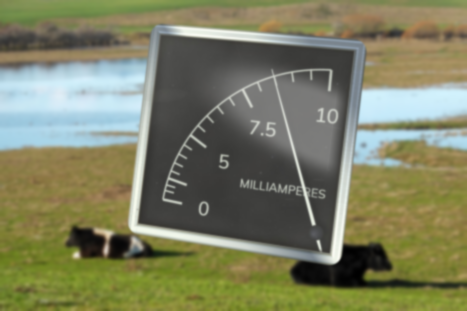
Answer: 8.5mA
